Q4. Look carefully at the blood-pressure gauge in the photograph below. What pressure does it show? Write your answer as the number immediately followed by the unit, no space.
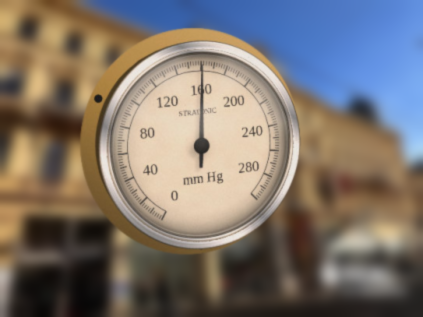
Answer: 160mmHg
